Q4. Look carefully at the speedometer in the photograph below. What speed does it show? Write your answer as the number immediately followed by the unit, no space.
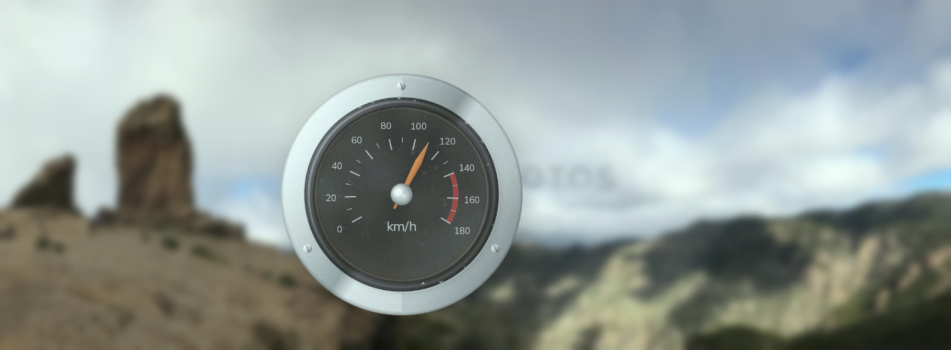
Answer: 110km/h
